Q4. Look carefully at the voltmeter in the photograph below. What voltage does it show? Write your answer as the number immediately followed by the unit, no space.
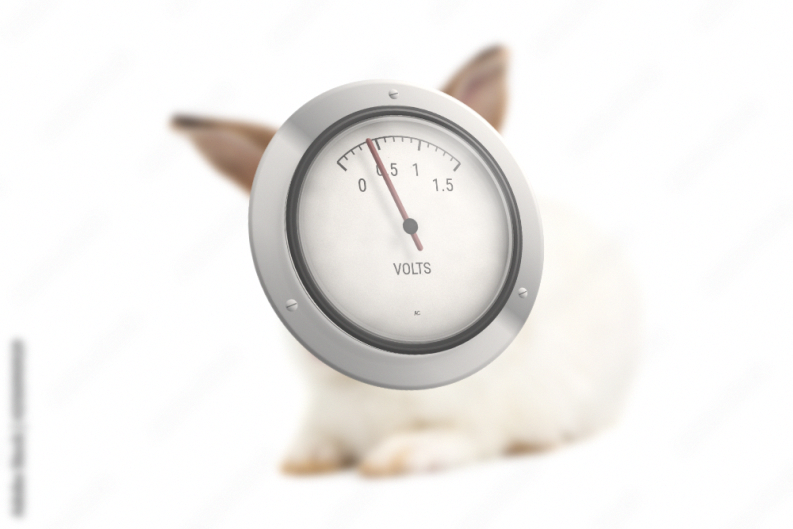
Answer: 0.4V
